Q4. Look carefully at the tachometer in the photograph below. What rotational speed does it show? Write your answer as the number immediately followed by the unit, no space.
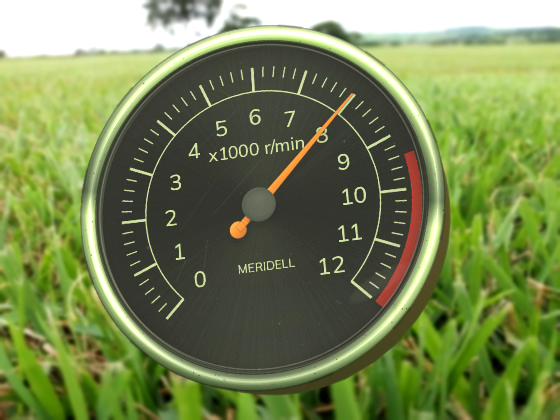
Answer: 8000rpm
